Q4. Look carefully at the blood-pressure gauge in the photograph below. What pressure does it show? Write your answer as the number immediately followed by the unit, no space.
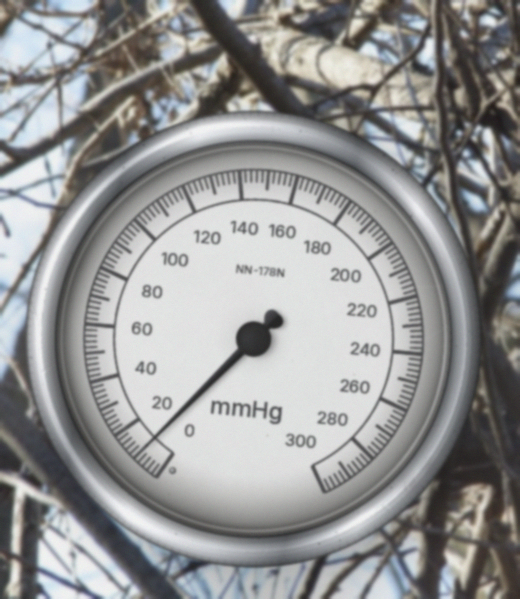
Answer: 10mmHg
